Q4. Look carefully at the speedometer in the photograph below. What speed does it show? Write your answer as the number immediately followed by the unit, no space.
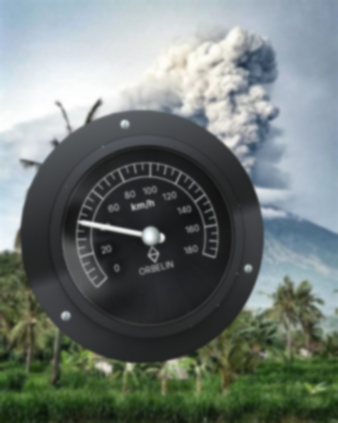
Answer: 40km/h
